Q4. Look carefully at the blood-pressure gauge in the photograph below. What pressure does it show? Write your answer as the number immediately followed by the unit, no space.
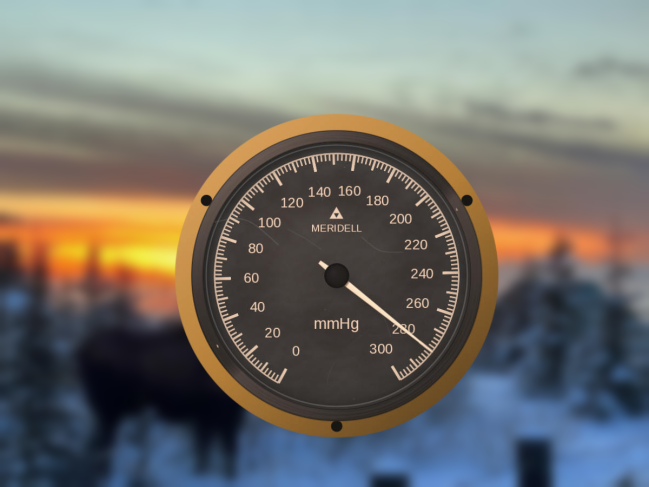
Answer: 280mmHg
